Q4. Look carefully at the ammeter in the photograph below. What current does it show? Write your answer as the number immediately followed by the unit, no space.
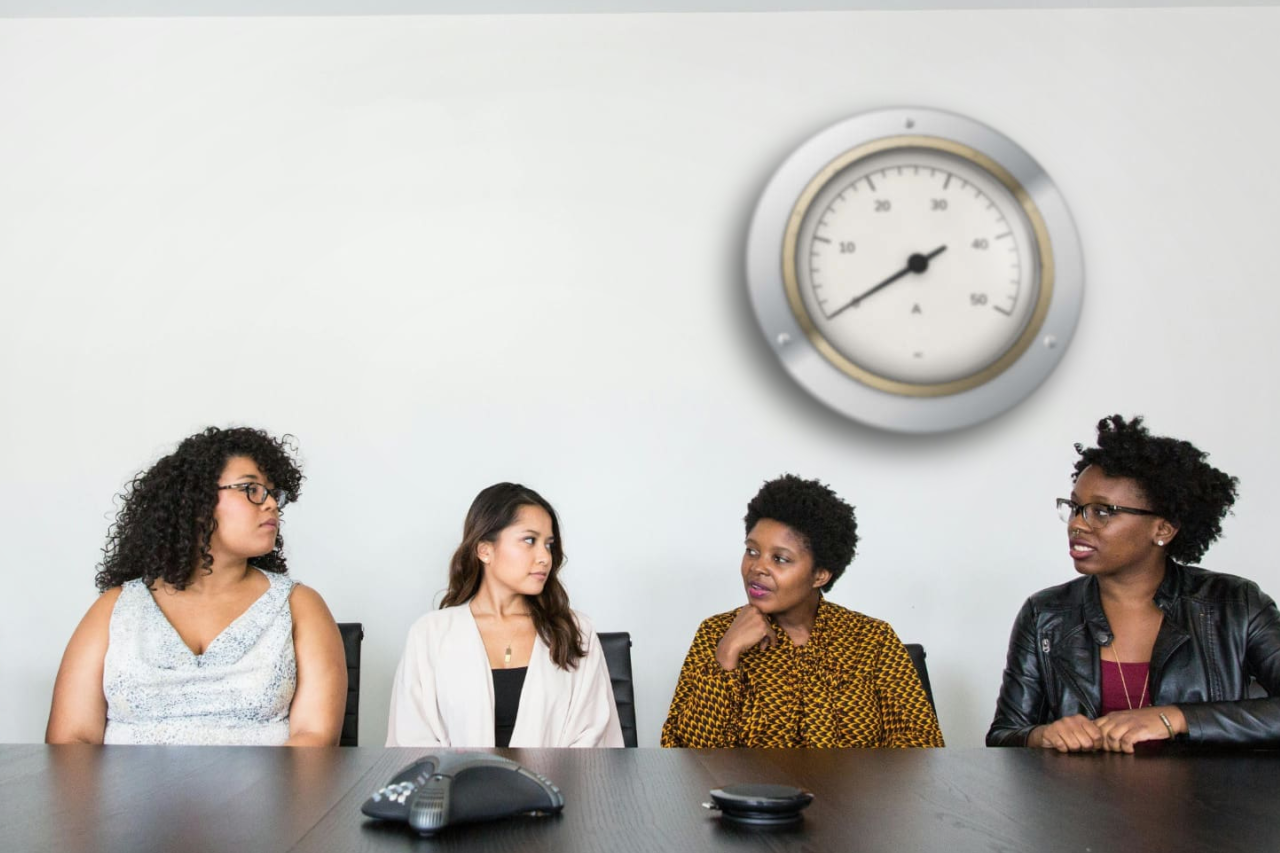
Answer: 0A
